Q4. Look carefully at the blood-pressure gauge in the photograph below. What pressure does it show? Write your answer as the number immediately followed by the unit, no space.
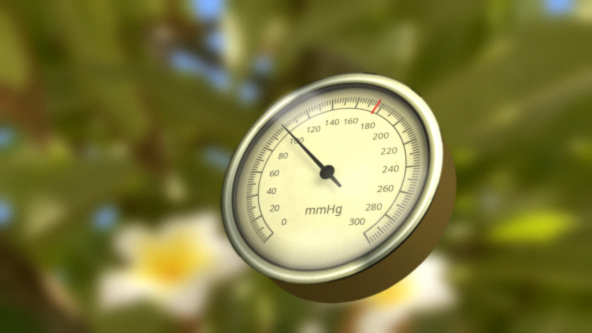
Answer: 100mmHg
